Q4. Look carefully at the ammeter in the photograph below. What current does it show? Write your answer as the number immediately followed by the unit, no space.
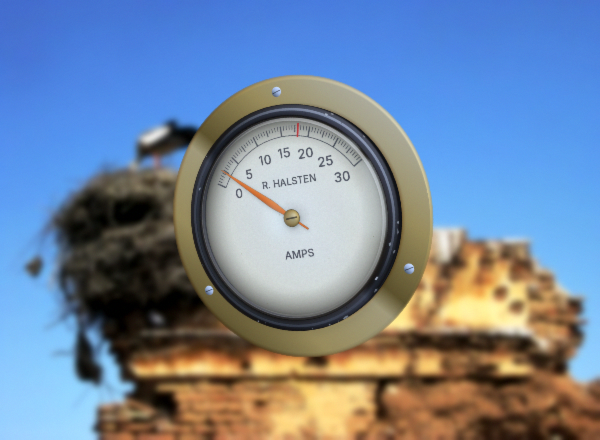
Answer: 2.5A
